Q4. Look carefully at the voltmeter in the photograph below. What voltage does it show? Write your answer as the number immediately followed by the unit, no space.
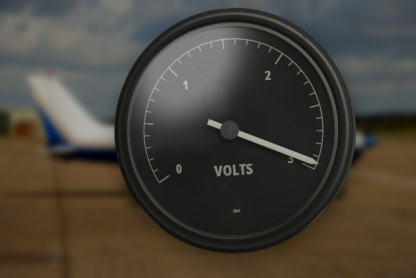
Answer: 2.95V
